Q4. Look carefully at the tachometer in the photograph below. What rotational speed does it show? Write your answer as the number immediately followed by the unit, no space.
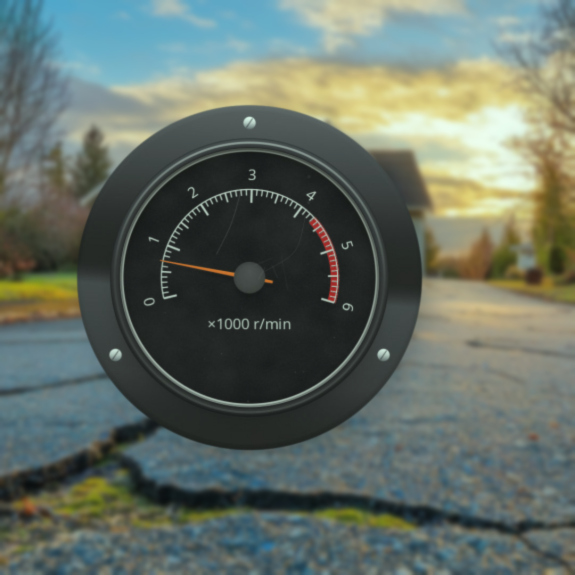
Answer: 700rpm
